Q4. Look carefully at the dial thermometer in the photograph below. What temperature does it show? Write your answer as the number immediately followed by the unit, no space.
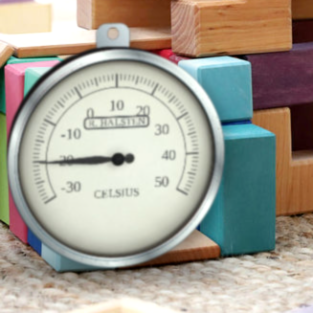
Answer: -20°C
